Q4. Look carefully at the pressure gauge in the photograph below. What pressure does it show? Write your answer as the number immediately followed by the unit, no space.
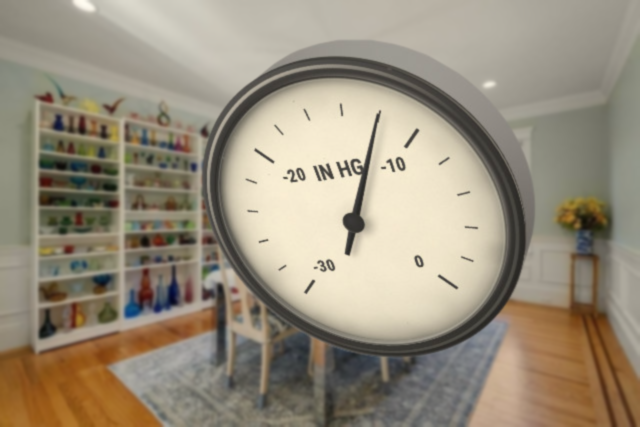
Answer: -12inHg
